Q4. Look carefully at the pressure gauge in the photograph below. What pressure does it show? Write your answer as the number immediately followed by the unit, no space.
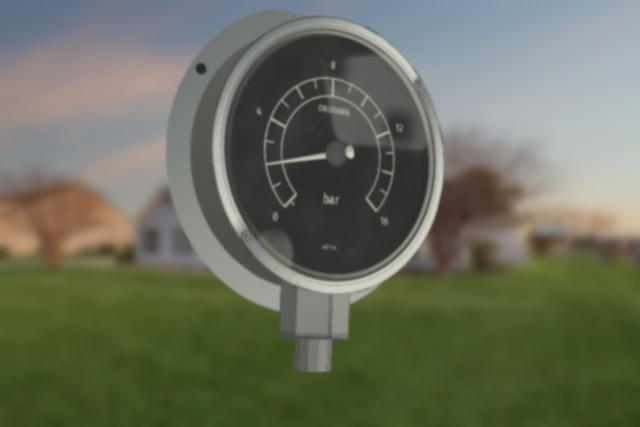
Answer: 2bar
